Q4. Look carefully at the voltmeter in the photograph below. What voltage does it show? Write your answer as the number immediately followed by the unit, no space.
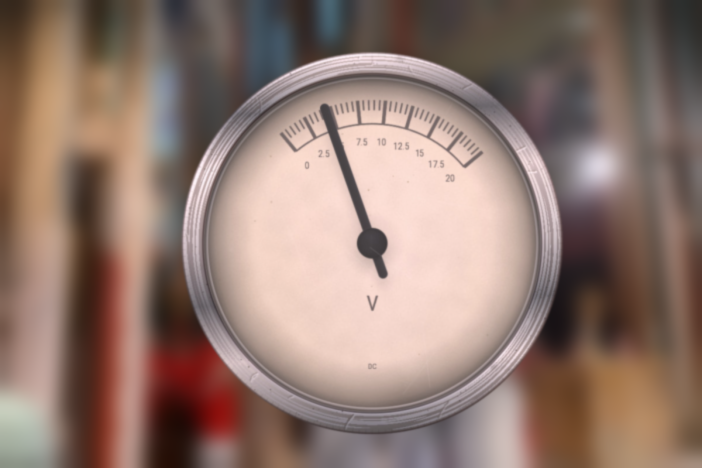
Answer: 4.5V
